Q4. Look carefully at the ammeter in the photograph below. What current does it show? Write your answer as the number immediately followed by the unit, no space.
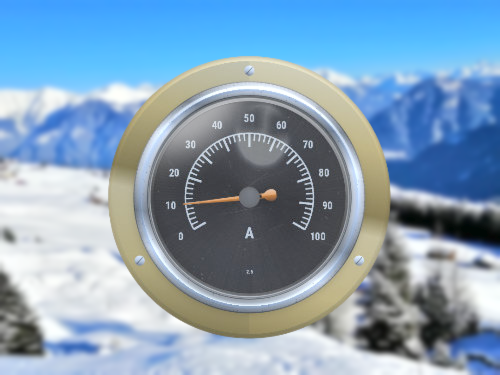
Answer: 10A
